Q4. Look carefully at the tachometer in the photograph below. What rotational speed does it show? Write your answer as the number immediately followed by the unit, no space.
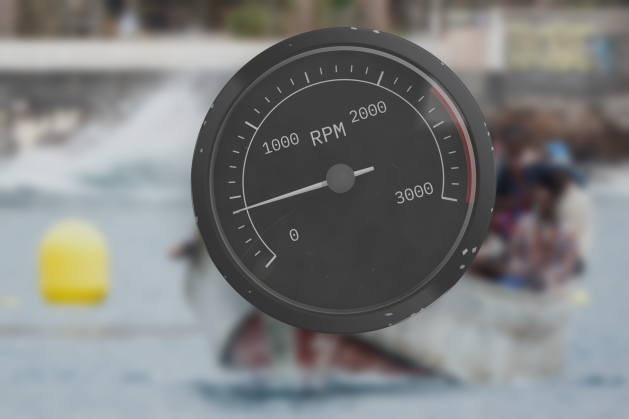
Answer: 400rpm
